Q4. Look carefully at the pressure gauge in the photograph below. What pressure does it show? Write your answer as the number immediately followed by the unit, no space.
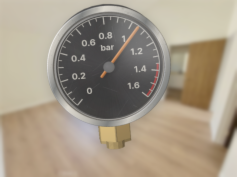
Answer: 1.05bar
